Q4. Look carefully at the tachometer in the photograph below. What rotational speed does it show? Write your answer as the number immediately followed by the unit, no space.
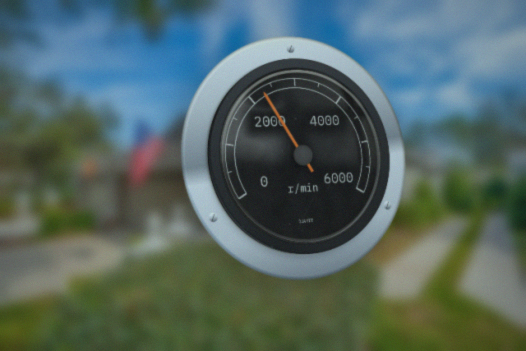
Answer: 2250rpm
